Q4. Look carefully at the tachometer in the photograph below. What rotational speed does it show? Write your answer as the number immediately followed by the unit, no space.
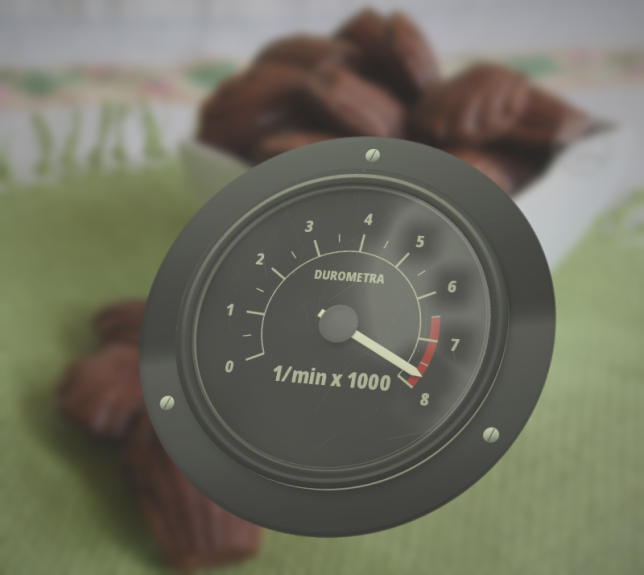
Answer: 7750rpm
